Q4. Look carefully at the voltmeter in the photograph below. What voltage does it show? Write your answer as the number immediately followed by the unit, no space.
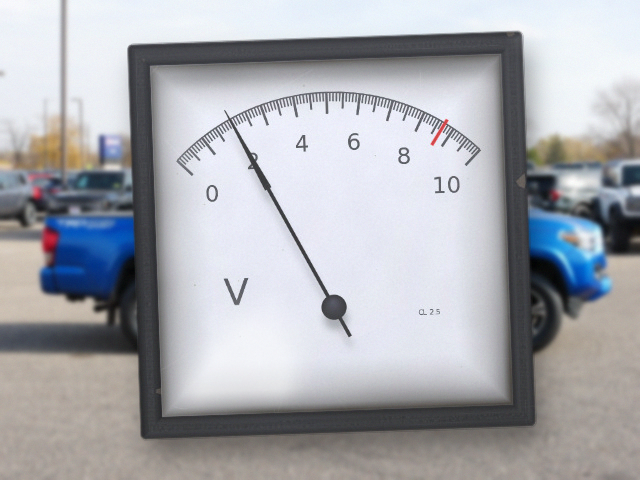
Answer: 2V
